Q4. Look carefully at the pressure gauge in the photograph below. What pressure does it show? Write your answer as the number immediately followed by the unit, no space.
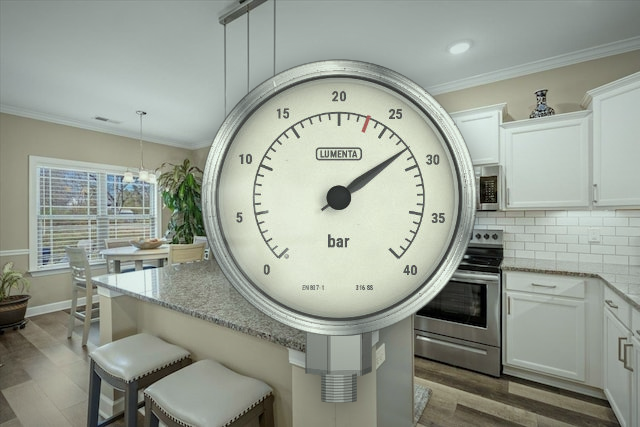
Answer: 28bar
